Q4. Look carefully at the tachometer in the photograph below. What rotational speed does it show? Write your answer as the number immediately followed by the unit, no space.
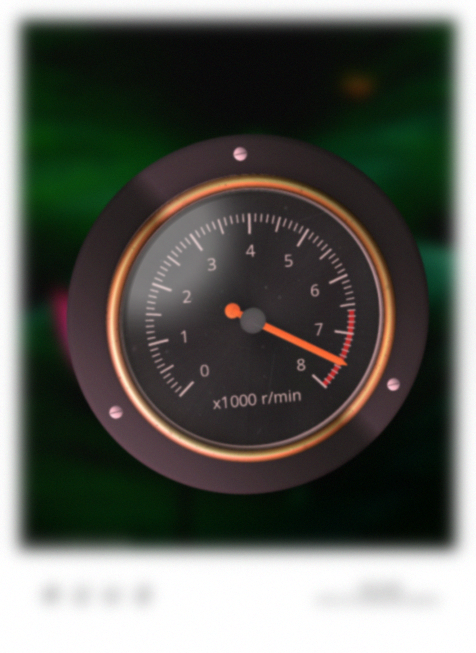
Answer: 7500rpm
